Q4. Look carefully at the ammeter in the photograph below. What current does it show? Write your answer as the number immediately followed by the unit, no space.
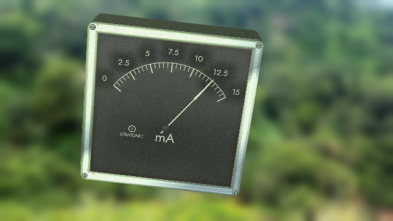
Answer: 12.5mA
